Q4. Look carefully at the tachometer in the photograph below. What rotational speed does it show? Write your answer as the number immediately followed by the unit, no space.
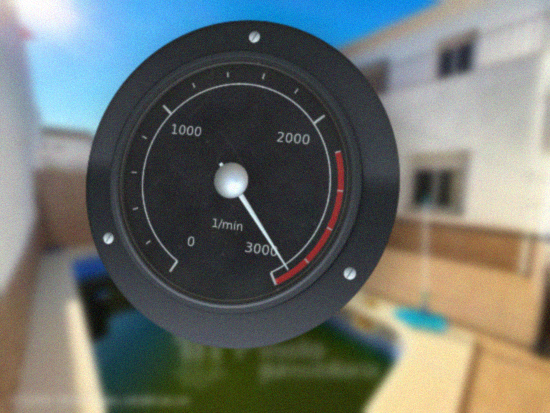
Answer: 2900rpm
